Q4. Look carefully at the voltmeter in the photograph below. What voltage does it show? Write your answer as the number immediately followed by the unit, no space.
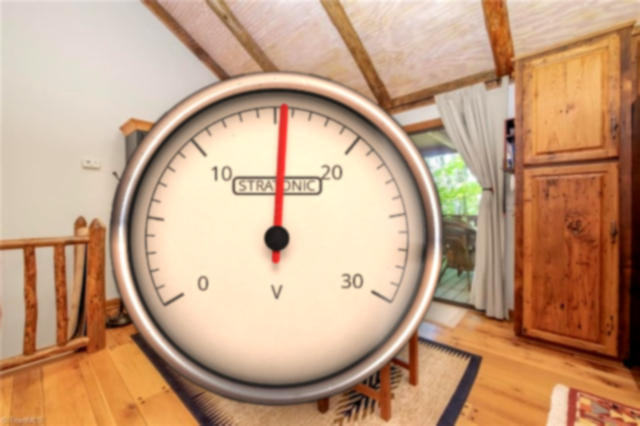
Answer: 15.5V
